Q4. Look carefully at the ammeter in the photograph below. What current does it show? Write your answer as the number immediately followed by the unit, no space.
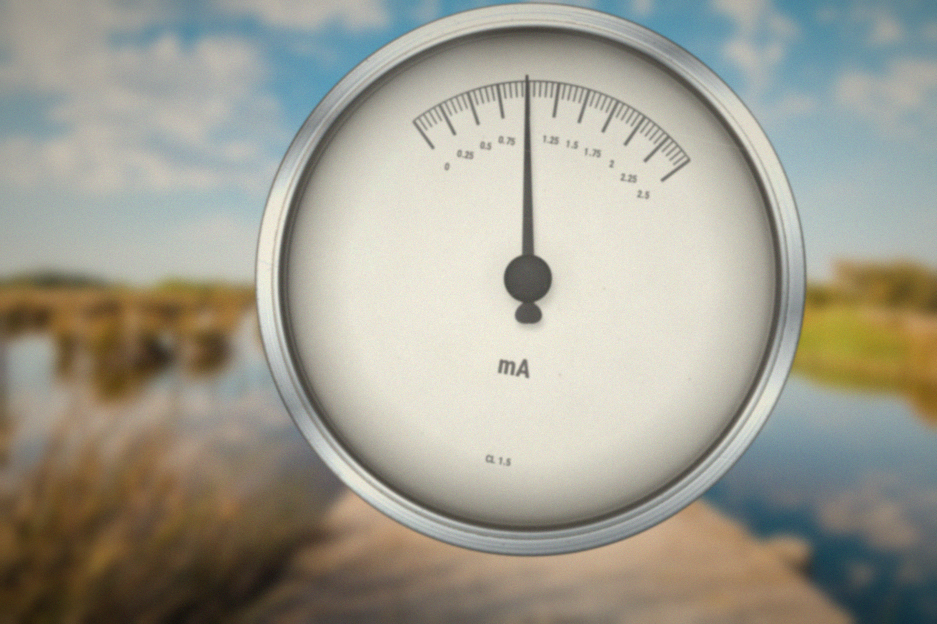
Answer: 1mA
